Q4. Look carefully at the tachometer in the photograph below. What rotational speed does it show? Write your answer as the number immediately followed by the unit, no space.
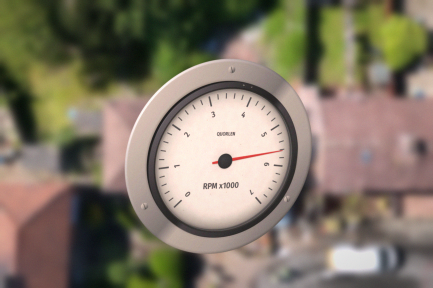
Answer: 5600rpm
